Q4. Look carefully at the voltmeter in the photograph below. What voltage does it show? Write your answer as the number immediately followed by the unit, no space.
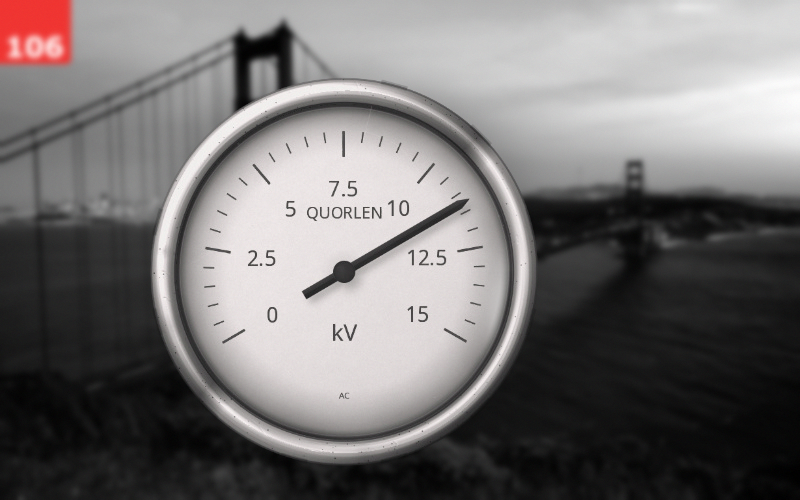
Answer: 11.25kV
